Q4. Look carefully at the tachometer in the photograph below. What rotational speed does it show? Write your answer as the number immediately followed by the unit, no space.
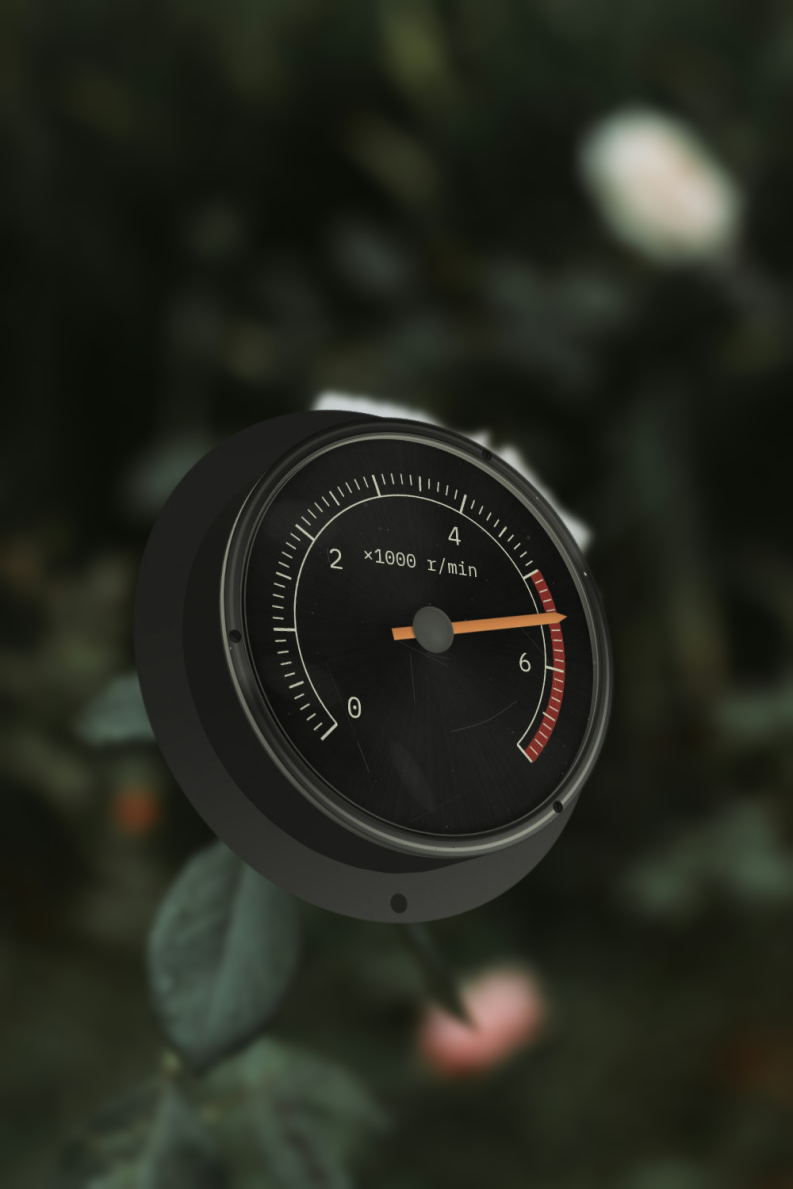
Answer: 5500rpm
